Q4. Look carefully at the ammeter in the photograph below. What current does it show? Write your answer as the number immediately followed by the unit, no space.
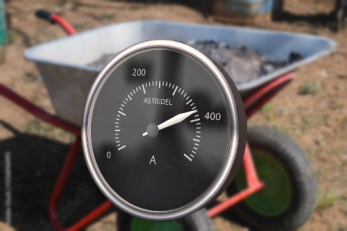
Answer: 380A
